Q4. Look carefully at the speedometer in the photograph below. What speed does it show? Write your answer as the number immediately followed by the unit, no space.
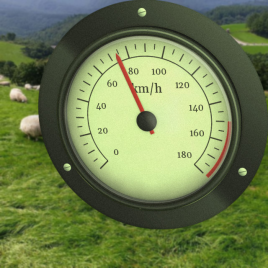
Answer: 75km/h
